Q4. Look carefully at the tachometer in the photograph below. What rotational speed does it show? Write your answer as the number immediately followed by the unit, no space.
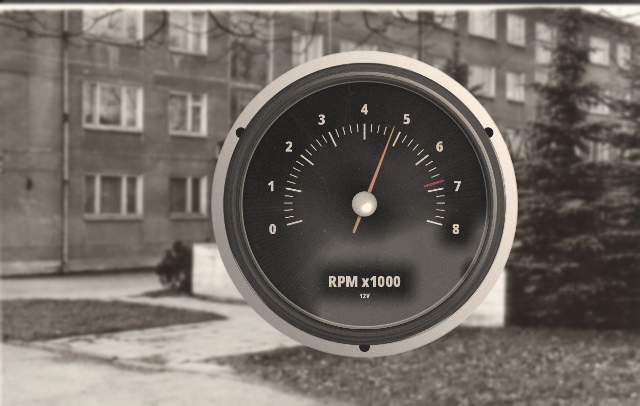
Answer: 4800rpm
